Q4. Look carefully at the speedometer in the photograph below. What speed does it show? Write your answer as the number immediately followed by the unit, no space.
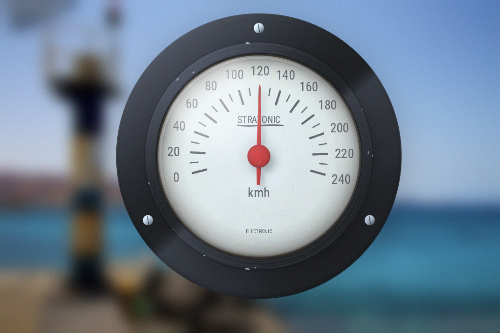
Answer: 120km/h
